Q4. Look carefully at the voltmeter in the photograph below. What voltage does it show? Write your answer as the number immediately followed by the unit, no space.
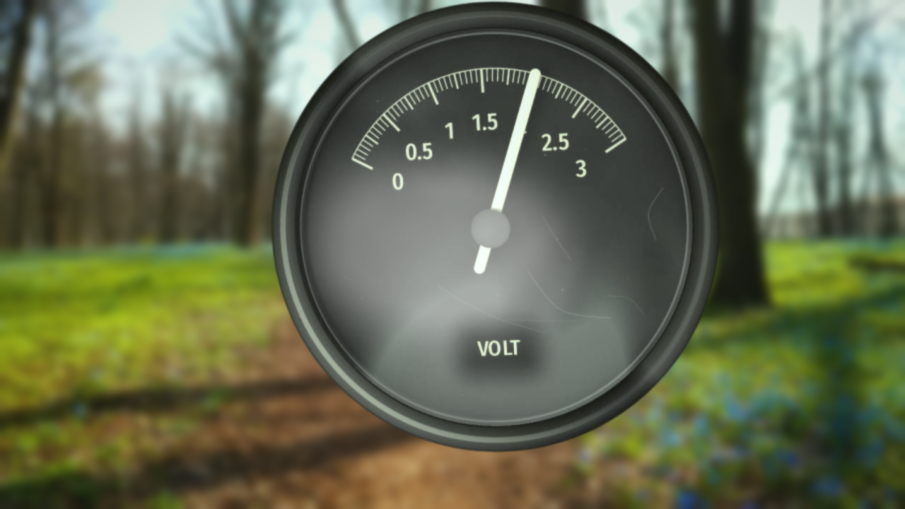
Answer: 2V
